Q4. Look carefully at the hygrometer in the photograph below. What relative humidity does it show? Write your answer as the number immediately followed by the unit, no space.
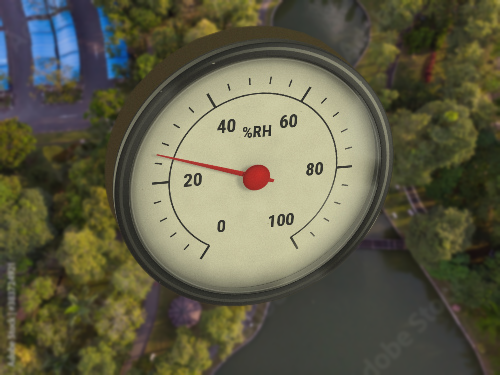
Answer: 26%
